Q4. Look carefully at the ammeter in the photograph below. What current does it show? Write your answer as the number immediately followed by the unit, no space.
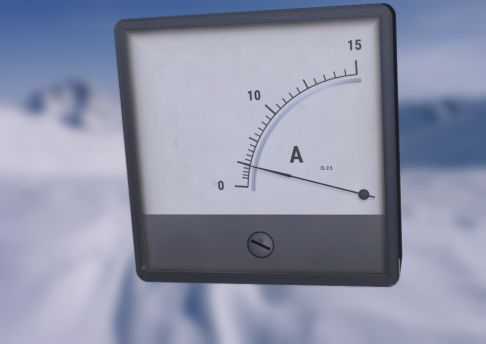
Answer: 5A
